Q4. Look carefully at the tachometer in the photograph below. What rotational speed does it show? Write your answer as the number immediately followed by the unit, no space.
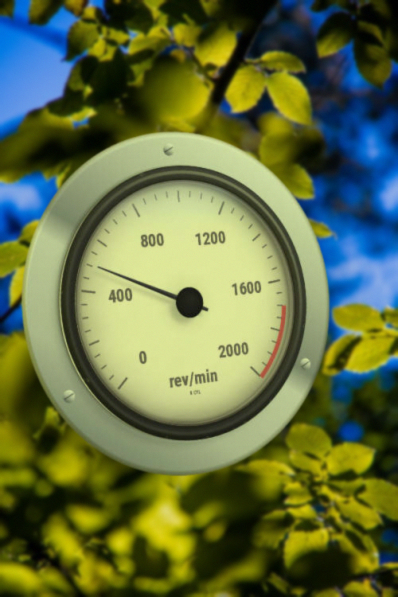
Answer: 500rpm
